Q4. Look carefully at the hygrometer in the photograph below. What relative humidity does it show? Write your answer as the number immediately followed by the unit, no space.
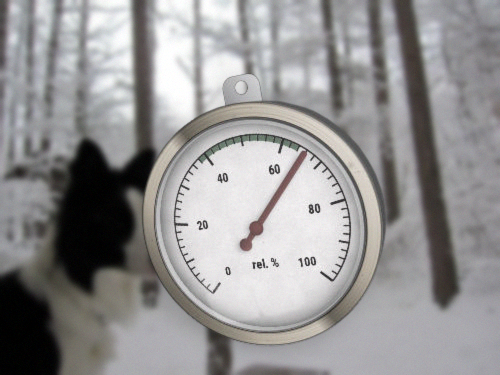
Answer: 66%
